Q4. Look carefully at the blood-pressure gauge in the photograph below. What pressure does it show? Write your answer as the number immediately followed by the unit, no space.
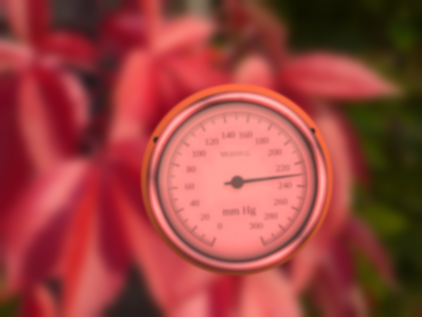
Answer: 230mmHg
